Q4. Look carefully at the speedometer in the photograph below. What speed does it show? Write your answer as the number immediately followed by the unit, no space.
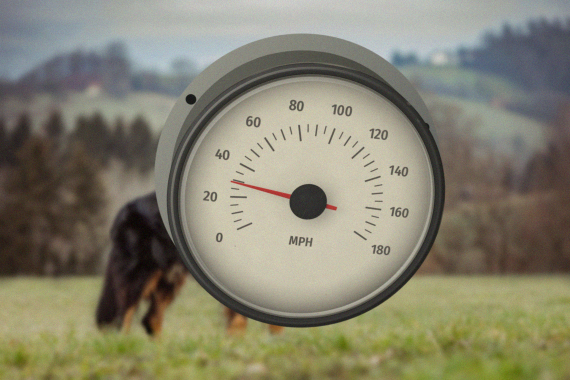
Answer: 30mph
